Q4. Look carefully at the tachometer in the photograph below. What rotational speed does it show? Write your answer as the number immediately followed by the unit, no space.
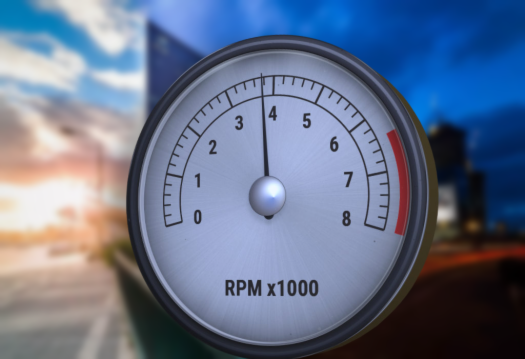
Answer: 3800rpm
